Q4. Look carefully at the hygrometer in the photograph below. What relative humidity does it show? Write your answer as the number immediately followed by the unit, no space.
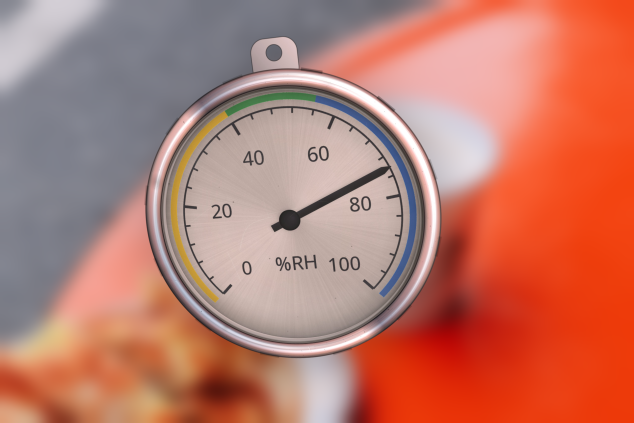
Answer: 74%
